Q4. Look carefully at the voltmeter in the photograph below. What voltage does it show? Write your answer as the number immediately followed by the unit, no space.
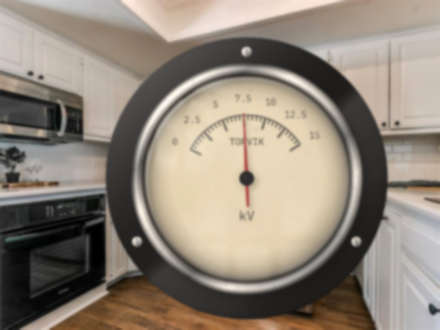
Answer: 7.5kV
